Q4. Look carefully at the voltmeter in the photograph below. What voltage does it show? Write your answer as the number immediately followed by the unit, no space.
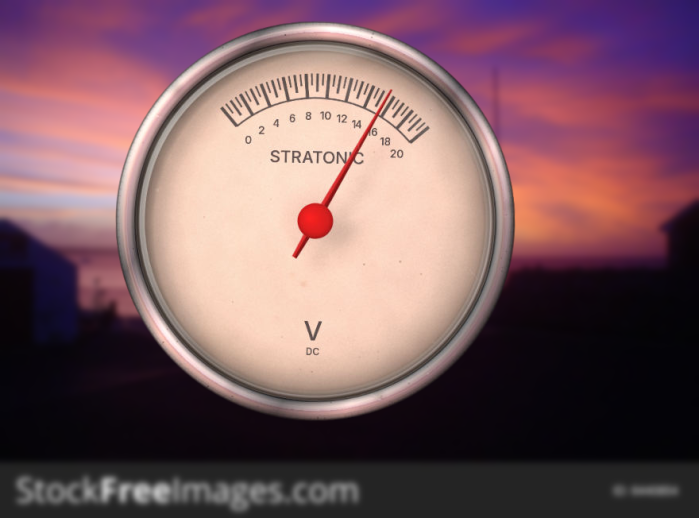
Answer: 15.5V
